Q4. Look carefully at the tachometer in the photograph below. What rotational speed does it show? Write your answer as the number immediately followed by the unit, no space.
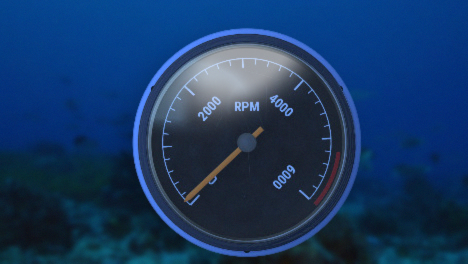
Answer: 100rpm
